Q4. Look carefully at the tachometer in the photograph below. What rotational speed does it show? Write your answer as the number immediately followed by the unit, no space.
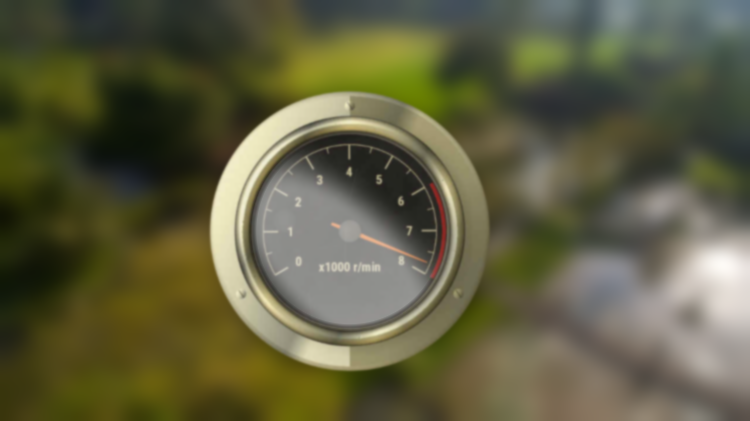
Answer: 7750rpm
